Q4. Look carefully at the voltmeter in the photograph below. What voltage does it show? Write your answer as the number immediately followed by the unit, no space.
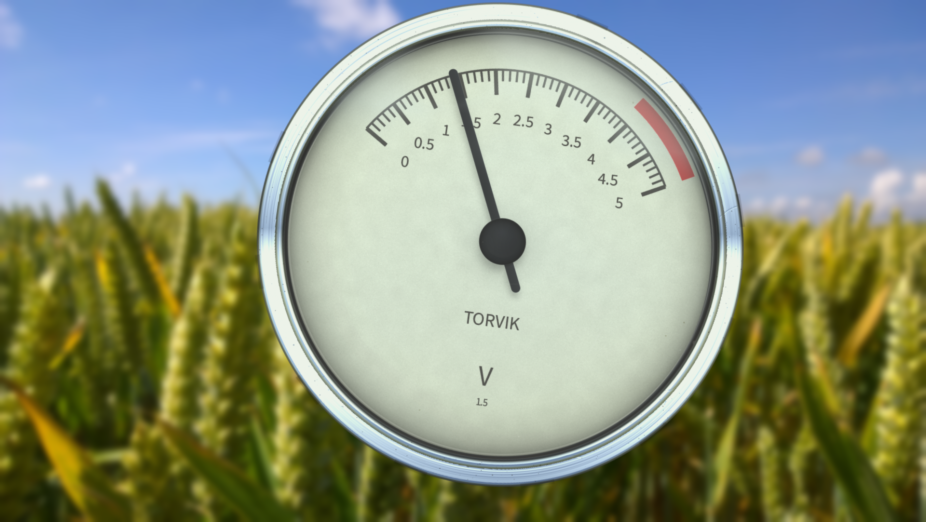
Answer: 1.4V
